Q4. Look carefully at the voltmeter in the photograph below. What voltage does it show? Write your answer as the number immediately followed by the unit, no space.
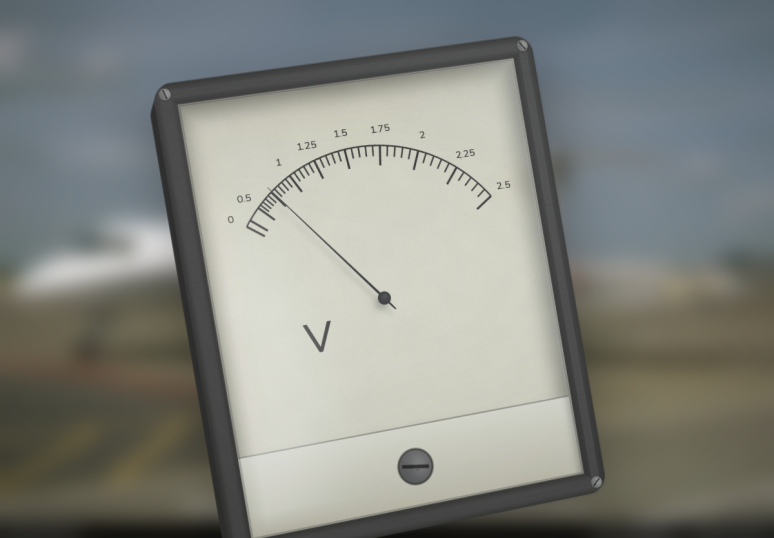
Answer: 0.75V
